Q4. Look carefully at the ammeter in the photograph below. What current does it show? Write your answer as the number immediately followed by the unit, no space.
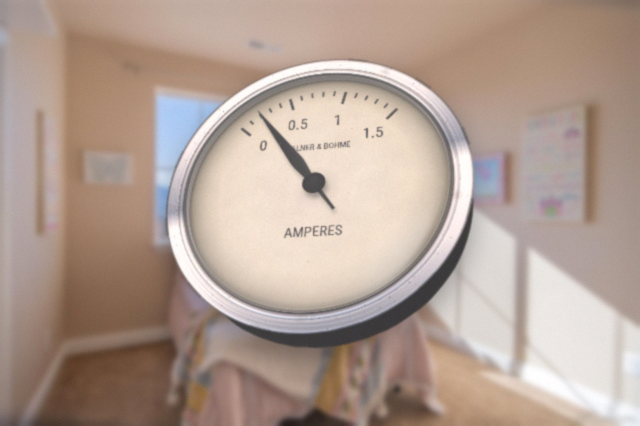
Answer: 0.2A
